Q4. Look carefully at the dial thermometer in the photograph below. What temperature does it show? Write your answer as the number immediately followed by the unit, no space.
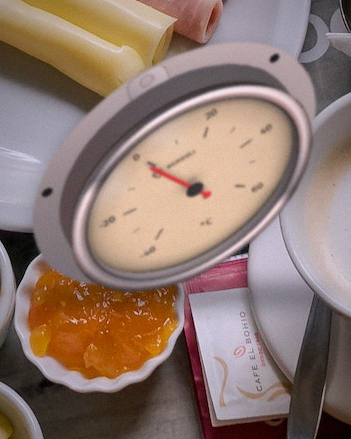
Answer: 0°C
